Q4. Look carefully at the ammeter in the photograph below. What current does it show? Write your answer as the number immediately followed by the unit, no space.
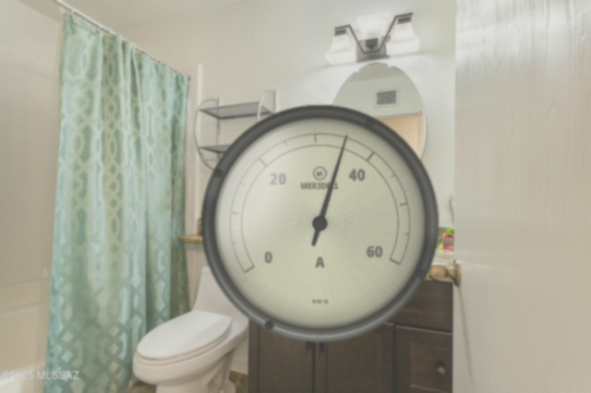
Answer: 35A
